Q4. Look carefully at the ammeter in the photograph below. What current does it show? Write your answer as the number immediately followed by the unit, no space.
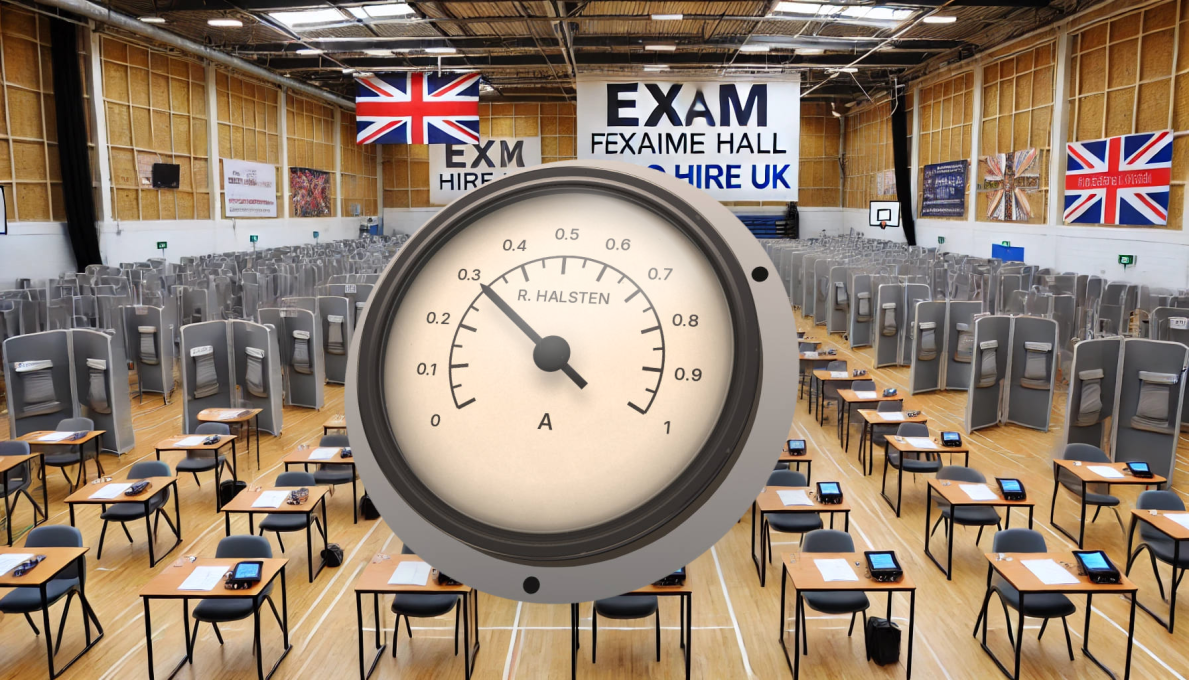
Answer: 0.3A
